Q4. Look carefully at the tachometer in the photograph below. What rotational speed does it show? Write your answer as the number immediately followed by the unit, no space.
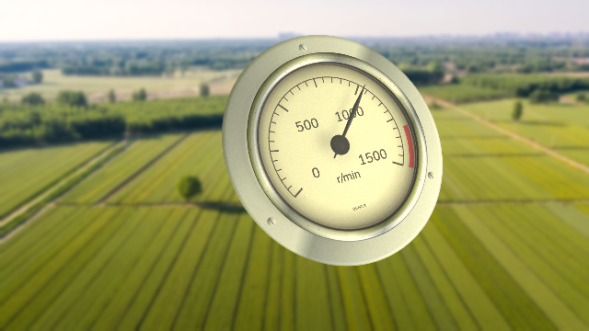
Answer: 1025rpm
